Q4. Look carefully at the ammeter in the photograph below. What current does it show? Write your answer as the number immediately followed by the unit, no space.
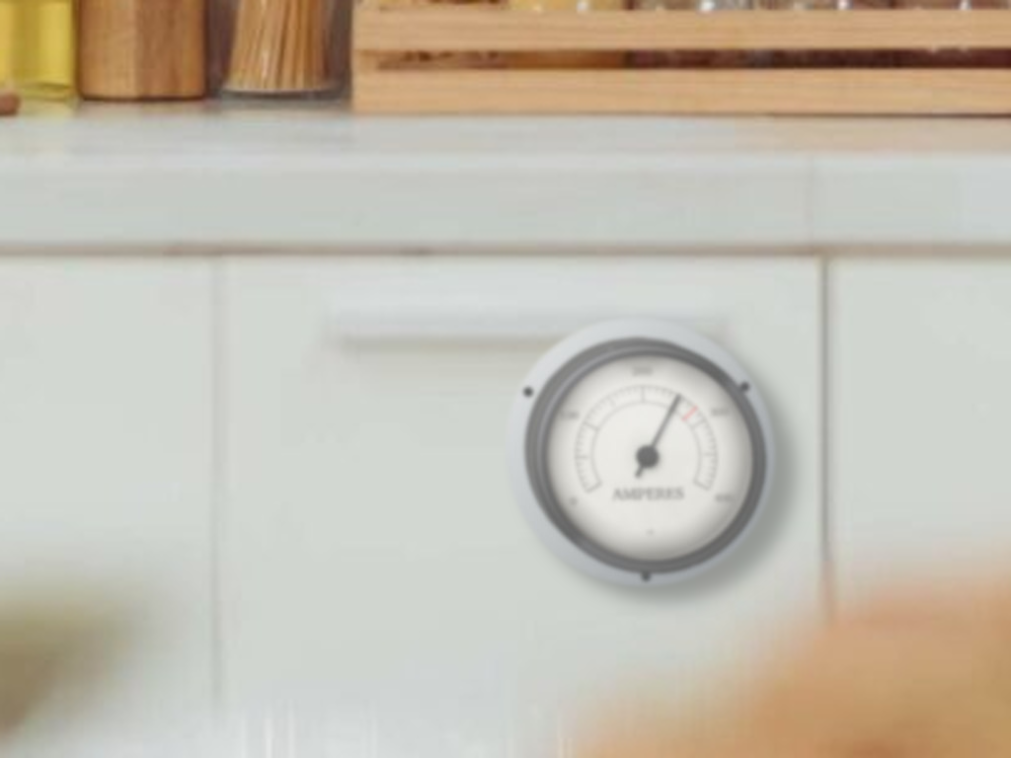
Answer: 250A
